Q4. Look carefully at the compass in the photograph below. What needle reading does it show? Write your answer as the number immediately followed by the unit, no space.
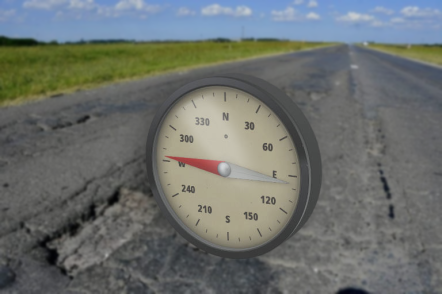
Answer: 275°
